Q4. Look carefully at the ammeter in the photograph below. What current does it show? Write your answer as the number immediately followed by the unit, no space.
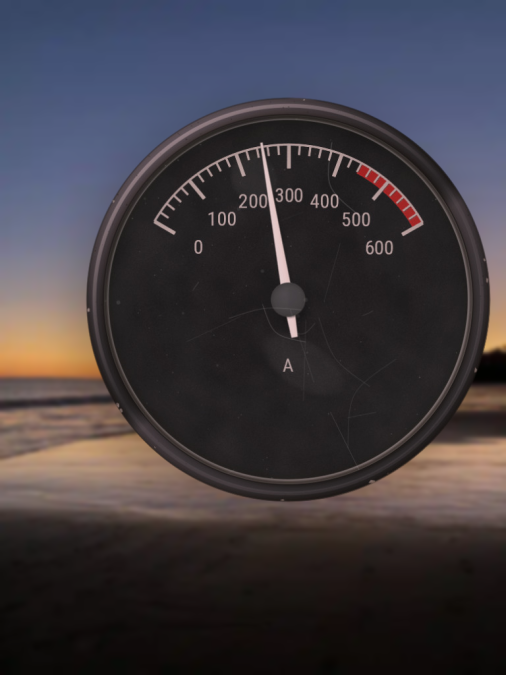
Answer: 250A
